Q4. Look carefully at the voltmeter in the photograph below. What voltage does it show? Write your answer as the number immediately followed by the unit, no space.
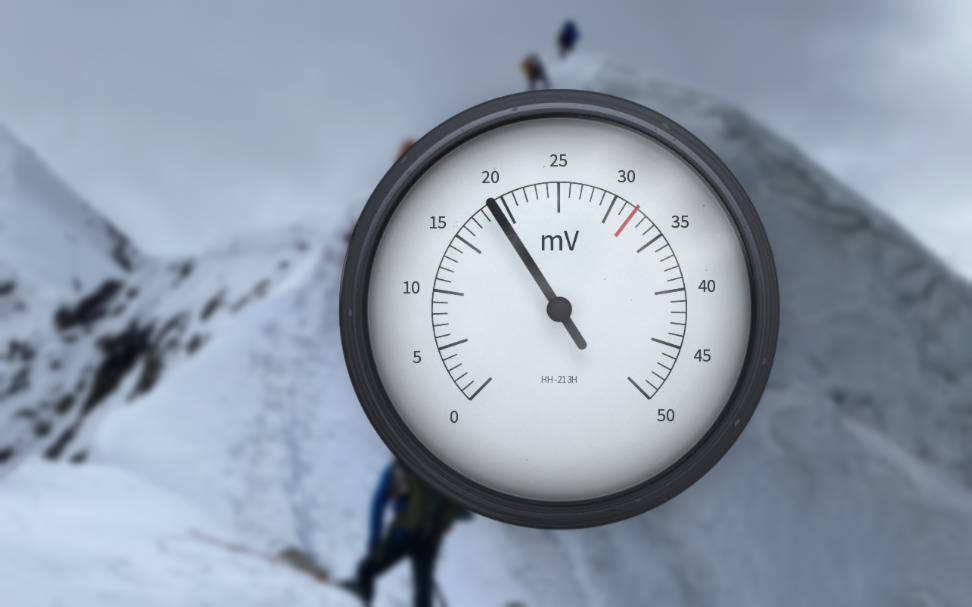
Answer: 19mV
